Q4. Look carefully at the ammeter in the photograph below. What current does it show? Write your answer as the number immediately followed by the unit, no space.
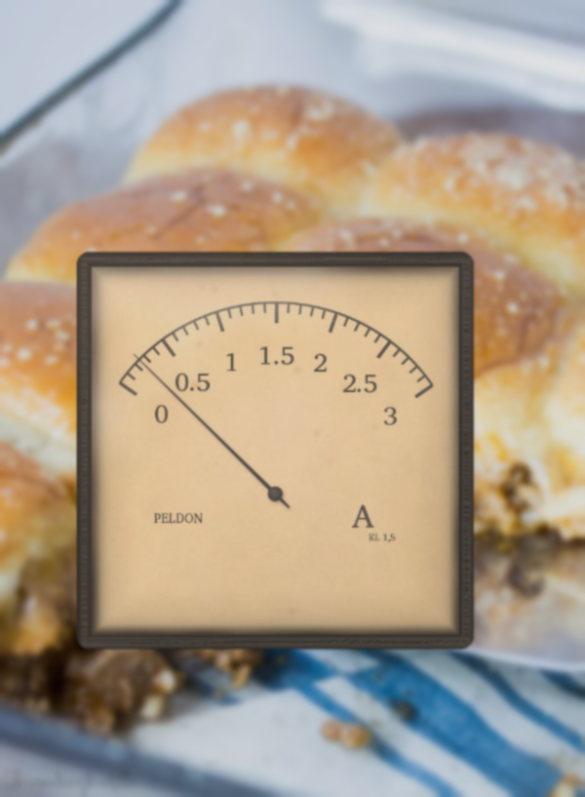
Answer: 0.25A
